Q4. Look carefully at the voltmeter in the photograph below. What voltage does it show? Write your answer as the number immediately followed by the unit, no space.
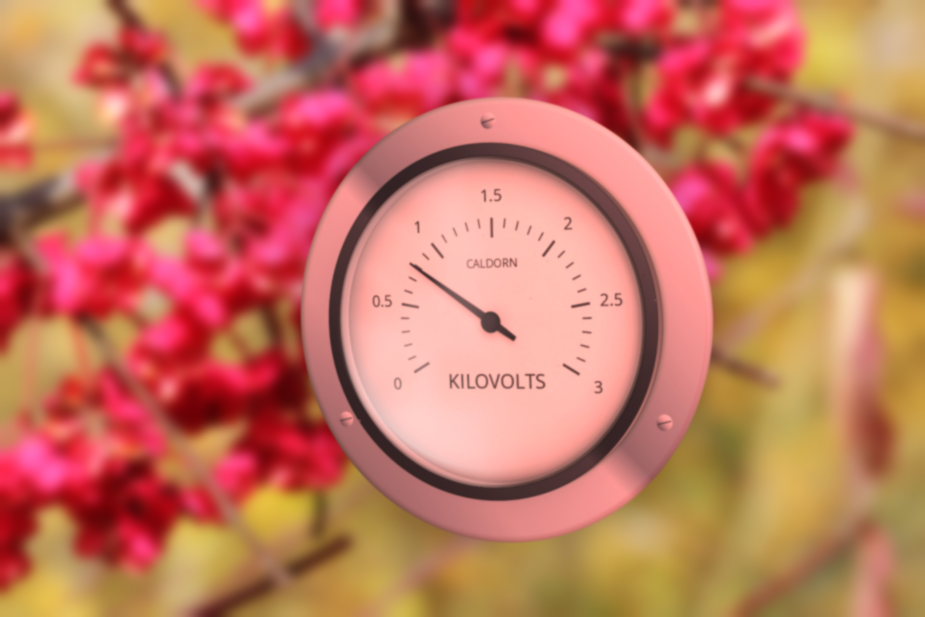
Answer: 0.8kV
